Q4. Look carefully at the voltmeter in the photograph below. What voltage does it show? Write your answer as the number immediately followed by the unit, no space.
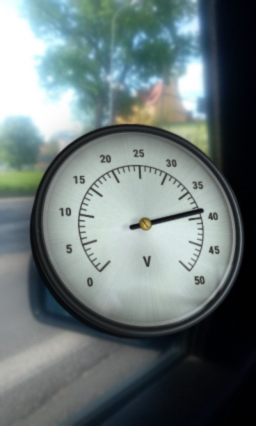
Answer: 39V
